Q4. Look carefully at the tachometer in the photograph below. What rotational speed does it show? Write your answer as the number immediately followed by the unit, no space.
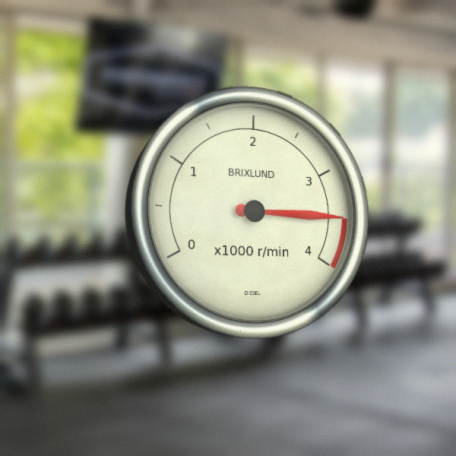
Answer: 3500rpm
